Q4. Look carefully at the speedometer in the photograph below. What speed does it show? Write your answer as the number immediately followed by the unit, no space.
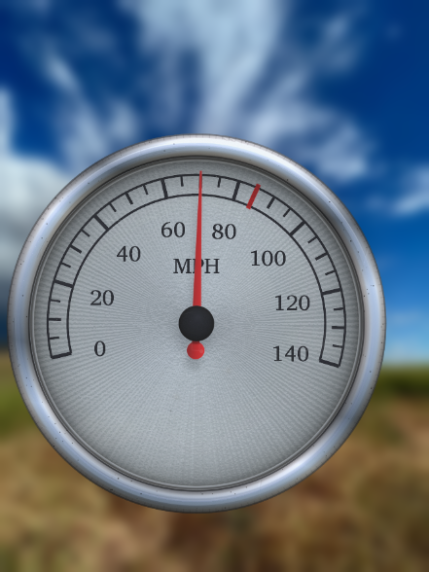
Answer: 70mph
